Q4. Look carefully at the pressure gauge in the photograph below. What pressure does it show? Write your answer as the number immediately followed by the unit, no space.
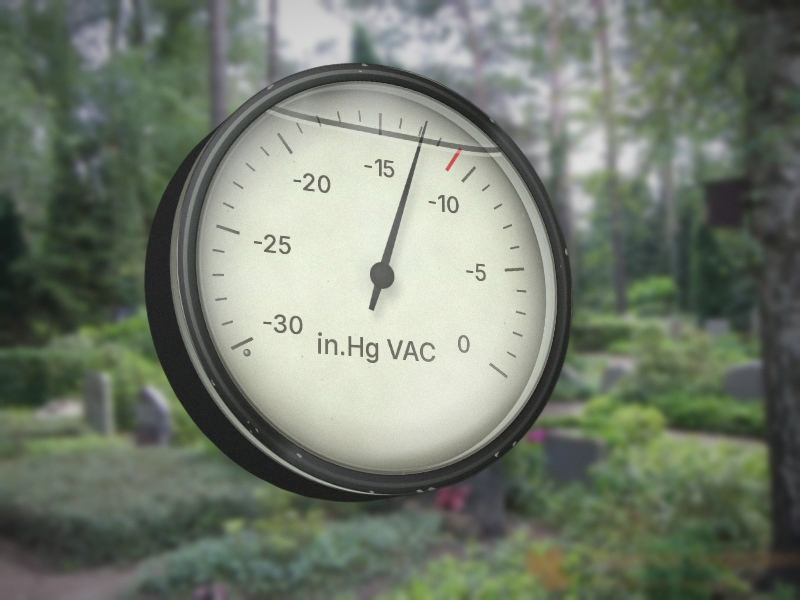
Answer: -13inHg
